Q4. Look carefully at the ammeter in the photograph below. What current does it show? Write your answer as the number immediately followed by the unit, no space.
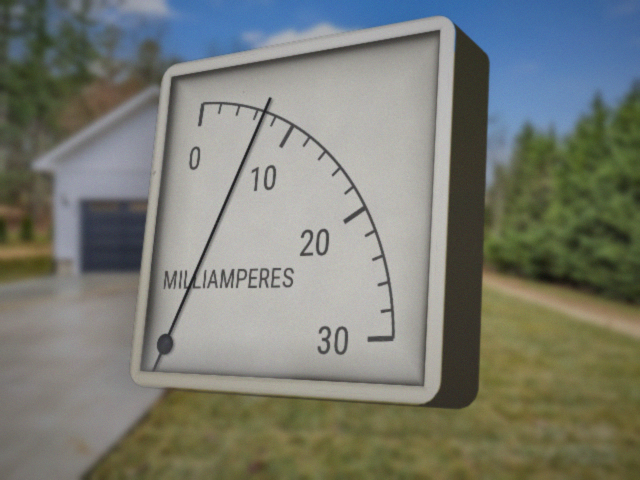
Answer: 7mA
